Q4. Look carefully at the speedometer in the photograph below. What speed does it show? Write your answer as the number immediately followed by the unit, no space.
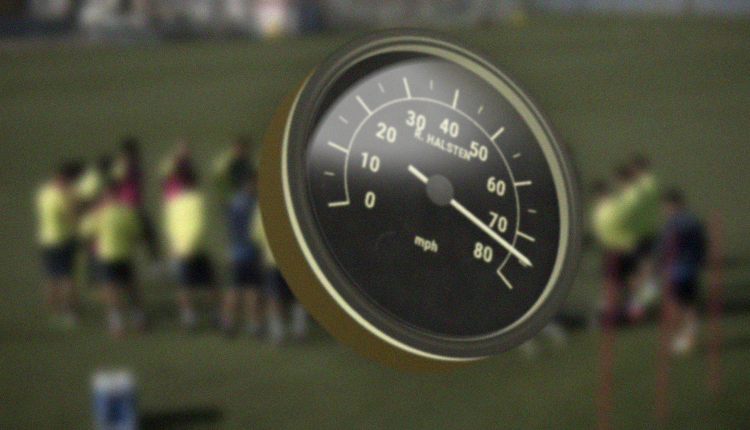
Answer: 75mph
